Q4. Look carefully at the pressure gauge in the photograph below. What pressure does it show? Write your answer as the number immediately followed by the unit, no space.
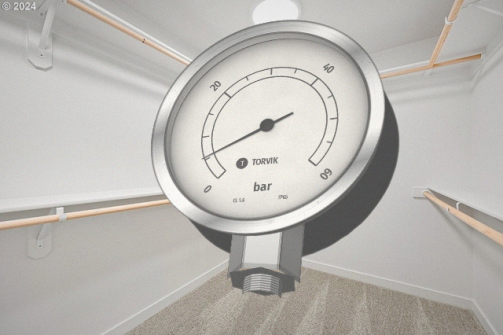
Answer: 5bar
